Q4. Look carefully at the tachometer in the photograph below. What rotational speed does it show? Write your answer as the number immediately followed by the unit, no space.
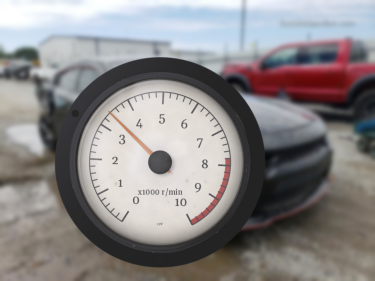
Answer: 3400rpm
